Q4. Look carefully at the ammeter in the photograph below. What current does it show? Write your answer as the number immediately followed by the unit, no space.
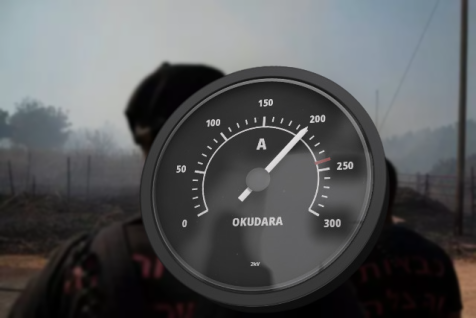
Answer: 200A
